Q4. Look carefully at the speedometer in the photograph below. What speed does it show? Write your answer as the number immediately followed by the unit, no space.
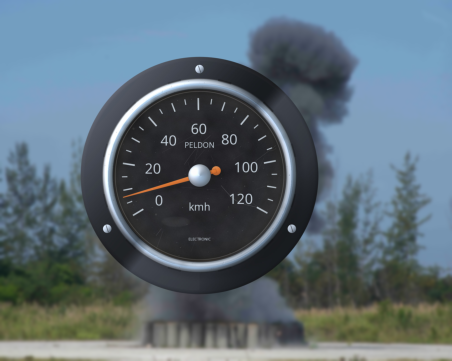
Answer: 7.5km/h
